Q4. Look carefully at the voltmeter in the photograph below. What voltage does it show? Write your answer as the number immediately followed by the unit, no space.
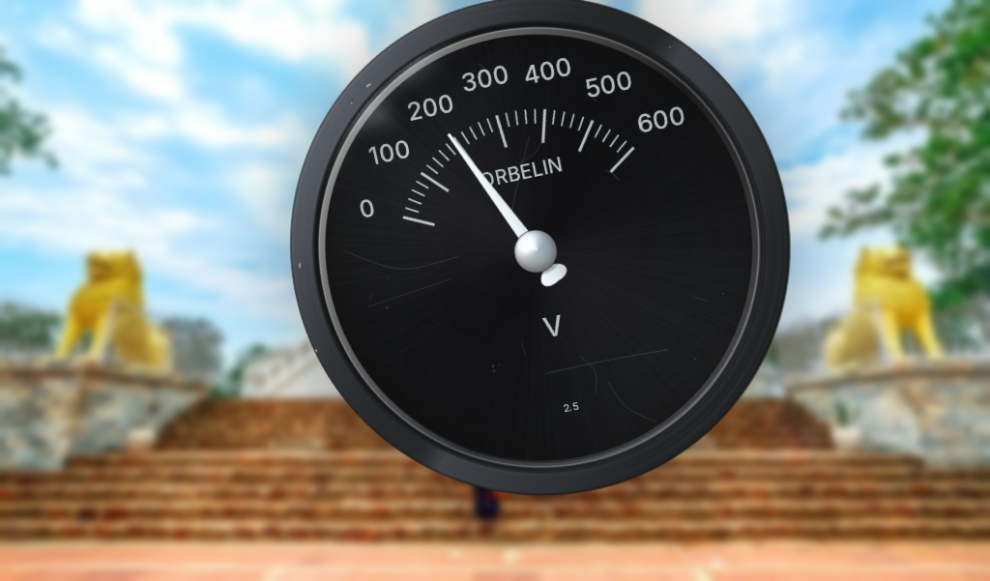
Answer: 200V
